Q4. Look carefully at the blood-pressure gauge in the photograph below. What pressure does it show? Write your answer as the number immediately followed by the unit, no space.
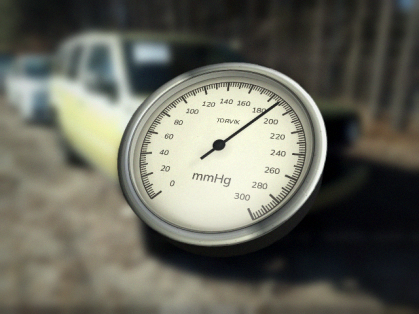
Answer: 190mmHg
